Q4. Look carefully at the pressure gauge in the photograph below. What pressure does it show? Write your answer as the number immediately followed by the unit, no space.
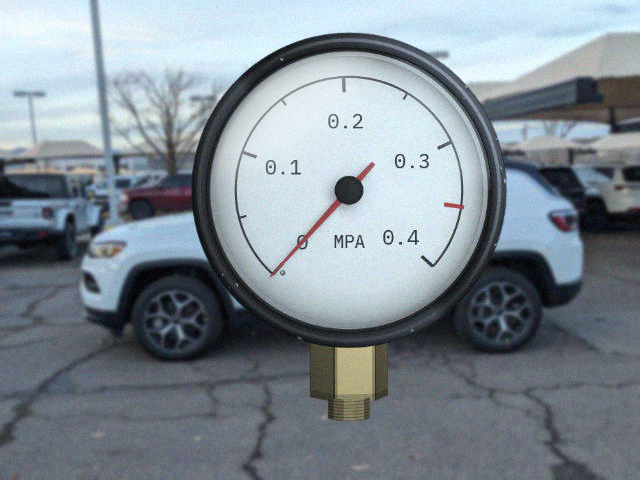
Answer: 0MPa
